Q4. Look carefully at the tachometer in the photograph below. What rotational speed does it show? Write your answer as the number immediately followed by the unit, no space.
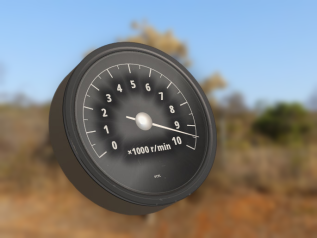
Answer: 9500rpm
